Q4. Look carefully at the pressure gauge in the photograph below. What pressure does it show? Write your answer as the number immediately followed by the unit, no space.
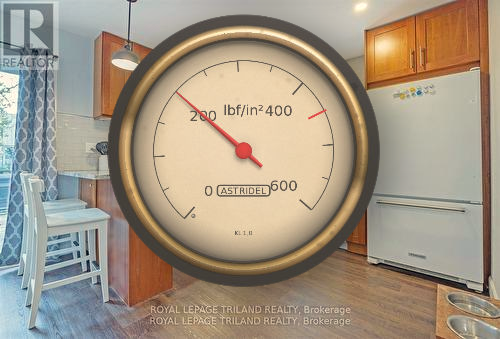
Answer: 200psi
